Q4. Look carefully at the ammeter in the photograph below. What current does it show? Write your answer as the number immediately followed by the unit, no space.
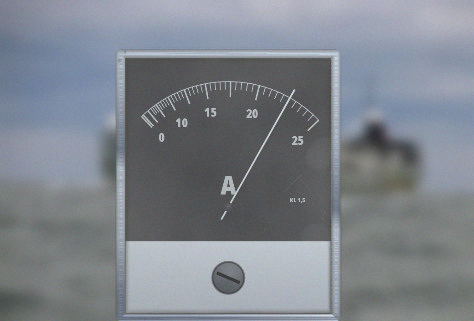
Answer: 22.5A
